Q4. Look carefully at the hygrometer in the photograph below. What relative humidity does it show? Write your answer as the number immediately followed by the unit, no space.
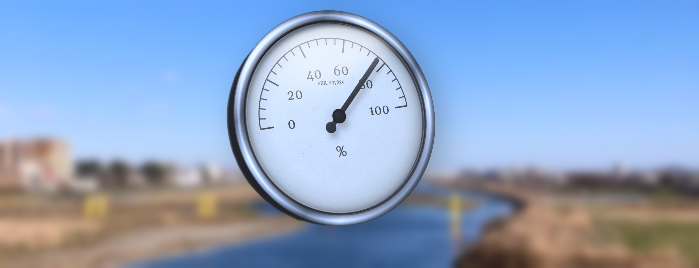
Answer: 76%
